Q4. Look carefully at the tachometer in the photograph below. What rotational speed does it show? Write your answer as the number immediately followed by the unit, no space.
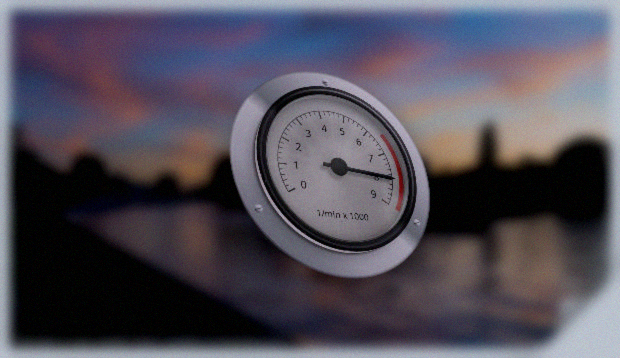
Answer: 8000rpm
